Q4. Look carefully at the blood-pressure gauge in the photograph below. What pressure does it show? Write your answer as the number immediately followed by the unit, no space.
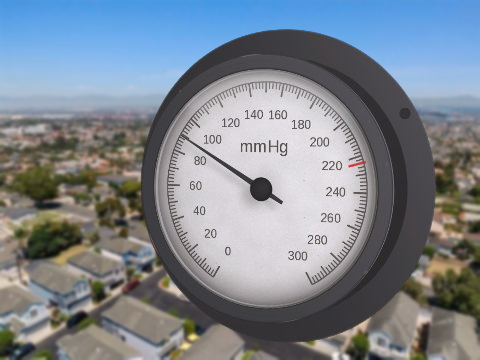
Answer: 90mmHg
